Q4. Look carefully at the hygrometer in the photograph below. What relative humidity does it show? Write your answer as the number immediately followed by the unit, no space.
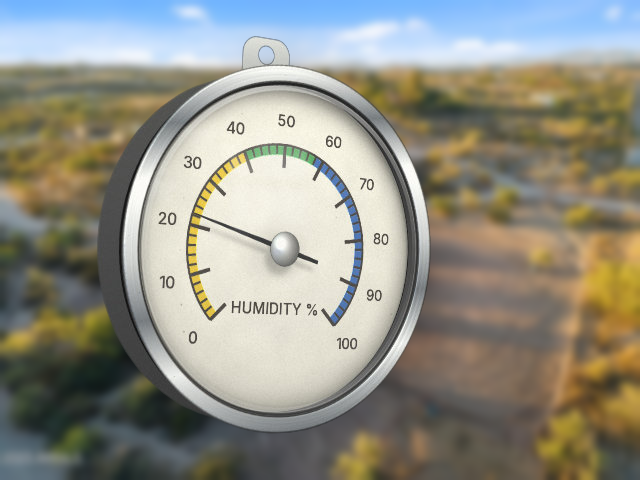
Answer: 22%
